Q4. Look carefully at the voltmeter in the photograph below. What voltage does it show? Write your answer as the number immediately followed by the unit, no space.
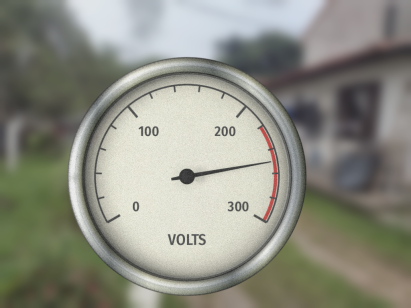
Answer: 250V
